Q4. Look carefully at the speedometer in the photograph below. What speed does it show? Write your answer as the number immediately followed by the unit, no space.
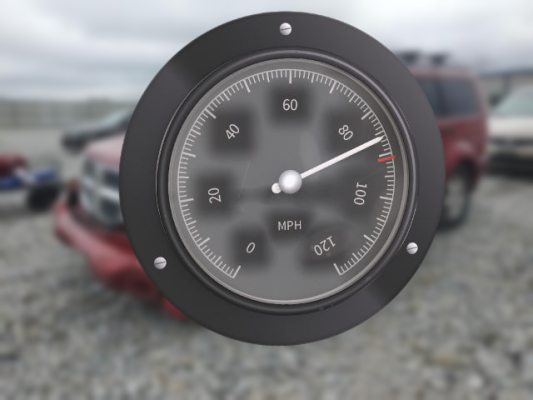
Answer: 86mph
